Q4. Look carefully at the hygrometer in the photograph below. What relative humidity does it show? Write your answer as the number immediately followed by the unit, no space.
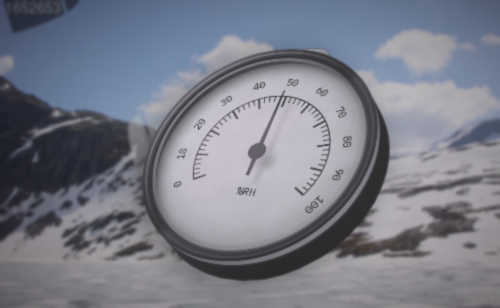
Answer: 50%
